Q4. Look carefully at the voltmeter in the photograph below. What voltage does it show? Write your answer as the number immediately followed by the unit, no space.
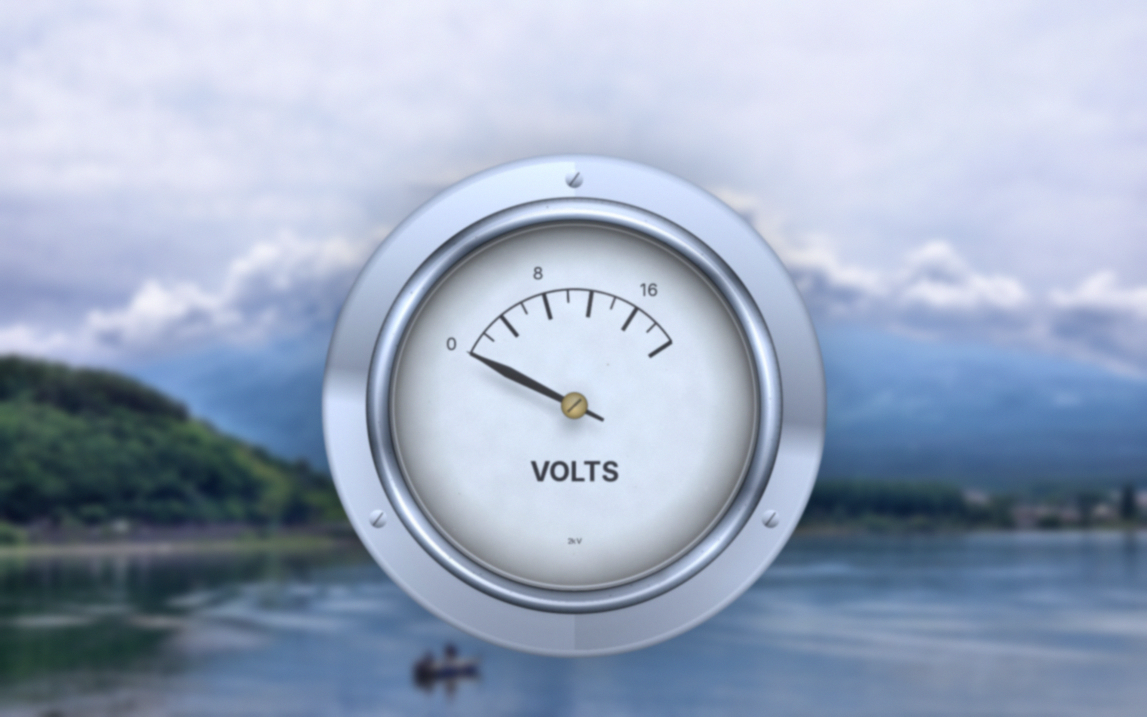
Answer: 0V
